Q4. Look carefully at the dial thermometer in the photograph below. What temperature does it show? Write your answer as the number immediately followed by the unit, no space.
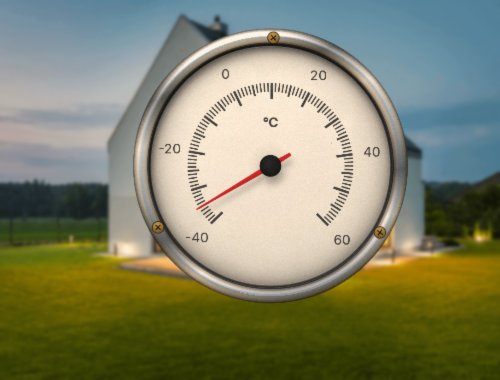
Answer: -35°C
